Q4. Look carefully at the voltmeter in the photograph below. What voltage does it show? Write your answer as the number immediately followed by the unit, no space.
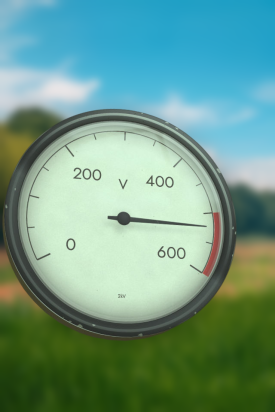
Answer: 525V
